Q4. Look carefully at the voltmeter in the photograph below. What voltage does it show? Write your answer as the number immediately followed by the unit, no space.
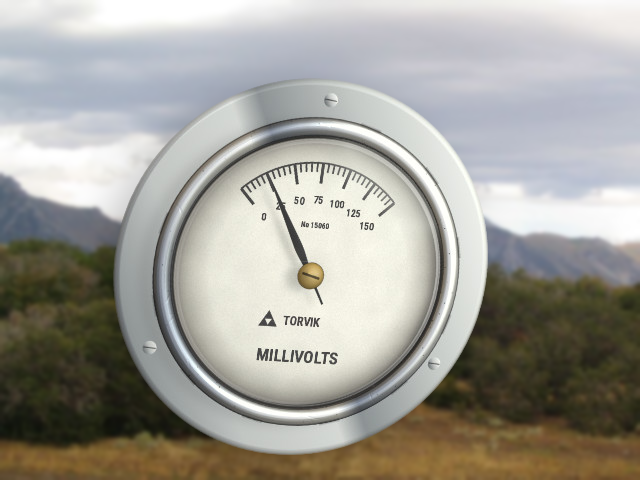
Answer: 25mV
